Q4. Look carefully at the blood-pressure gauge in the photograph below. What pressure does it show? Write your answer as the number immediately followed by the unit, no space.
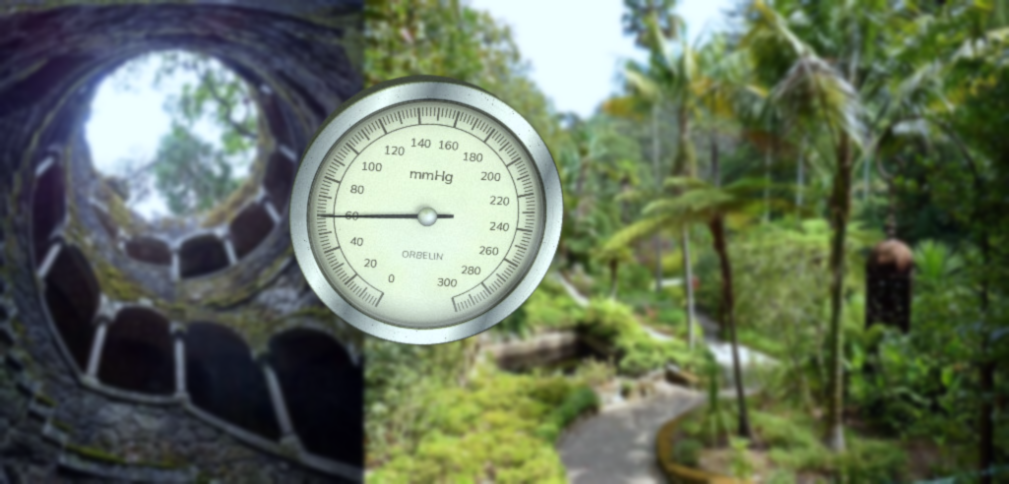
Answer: 60mmHg
